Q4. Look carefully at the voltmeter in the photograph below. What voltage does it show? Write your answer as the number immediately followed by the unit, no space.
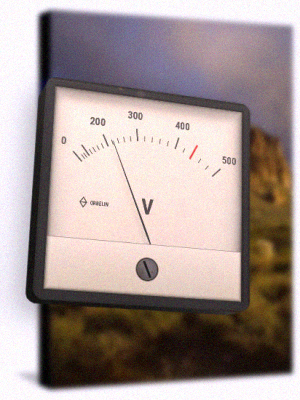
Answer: 220V
